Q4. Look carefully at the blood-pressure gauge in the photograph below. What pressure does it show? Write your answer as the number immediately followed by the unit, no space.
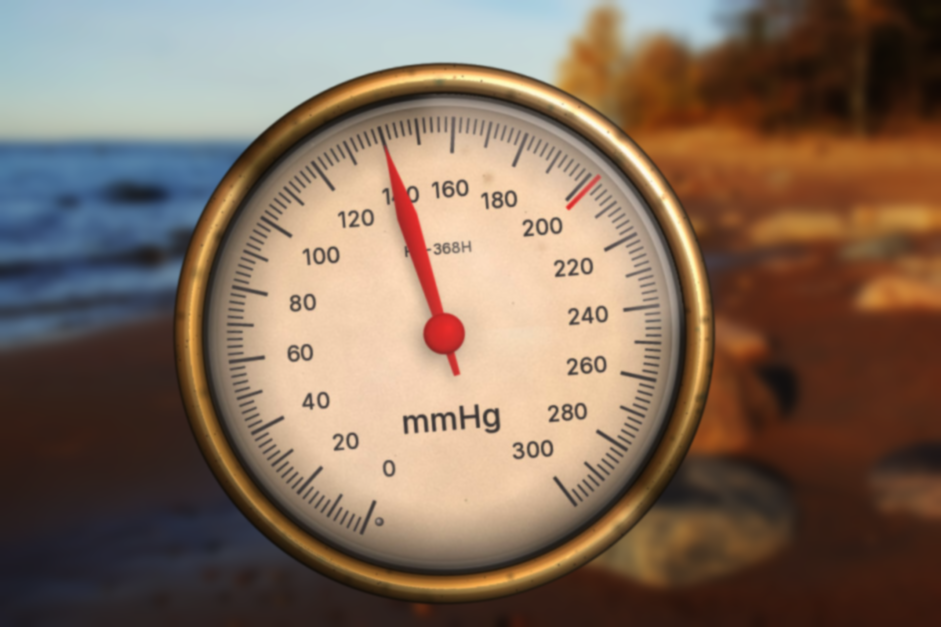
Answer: 140mmHg
